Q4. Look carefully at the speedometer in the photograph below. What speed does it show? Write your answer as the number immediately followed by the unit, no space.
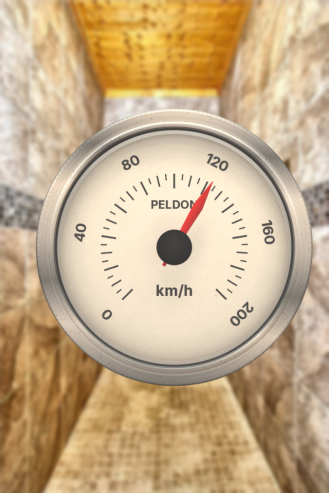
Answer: 122.5km/h
